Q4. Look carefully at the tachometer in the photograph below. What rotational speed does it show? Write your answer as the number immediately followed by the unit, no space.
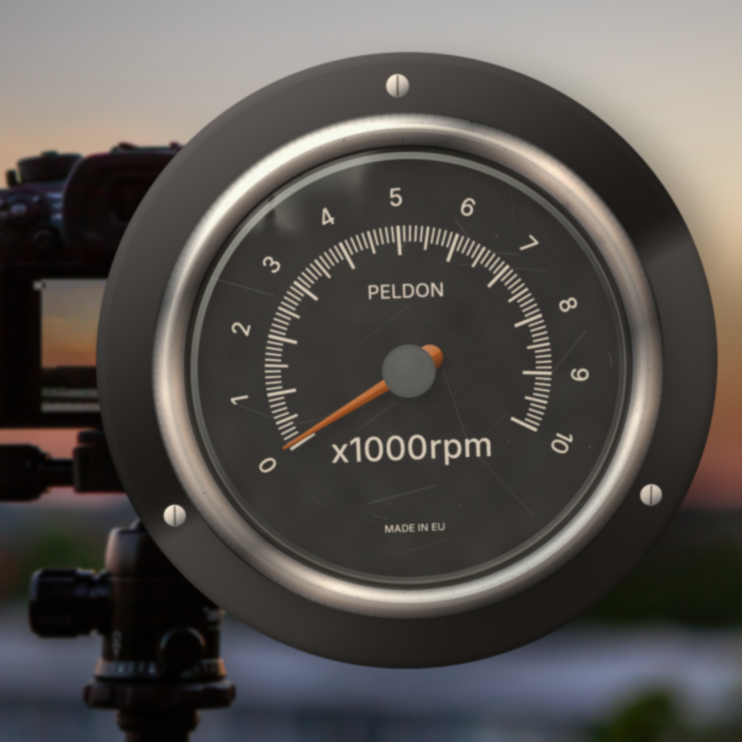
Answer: 100rpm
